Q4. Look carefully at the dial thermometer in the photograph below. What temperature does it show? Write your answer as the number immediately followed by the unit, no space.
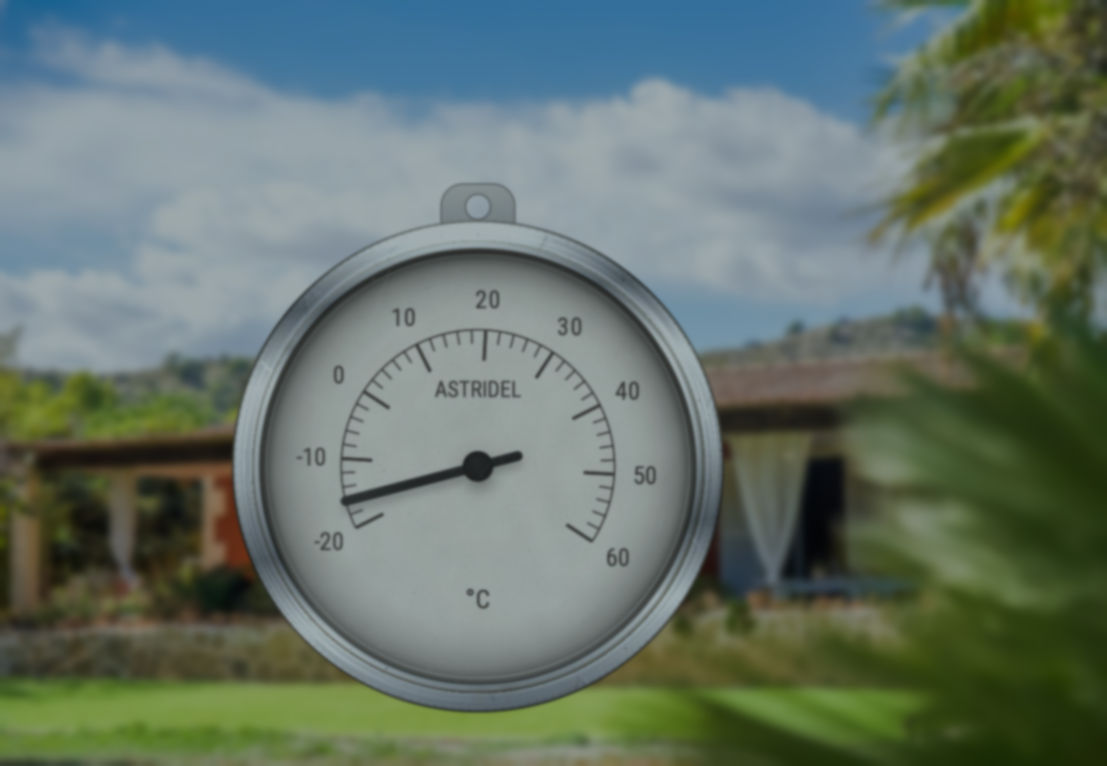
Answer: -16°C
